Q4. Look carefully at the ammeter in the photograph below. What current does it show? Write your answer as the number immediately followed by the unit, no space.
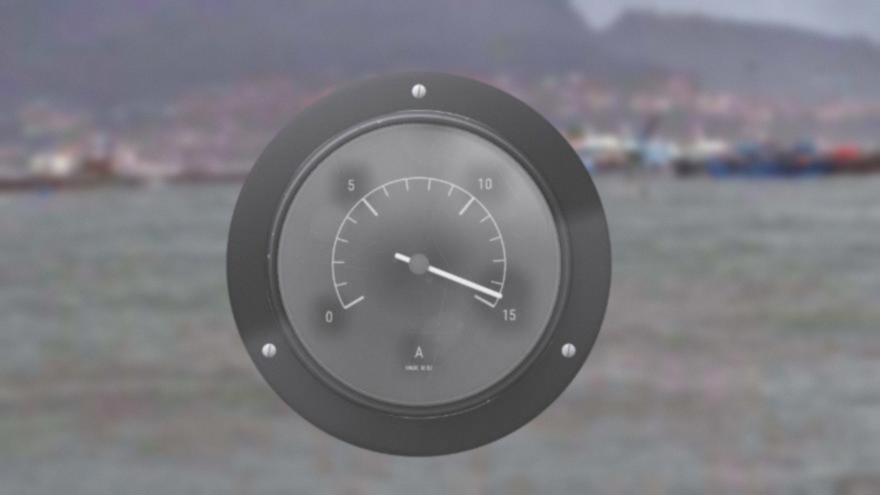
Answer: 14.5A
